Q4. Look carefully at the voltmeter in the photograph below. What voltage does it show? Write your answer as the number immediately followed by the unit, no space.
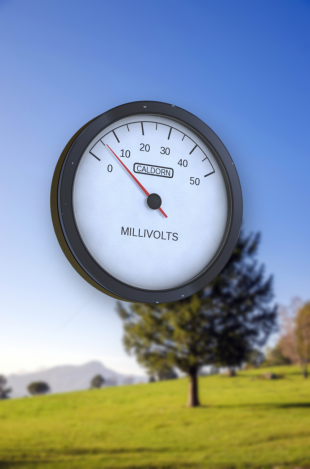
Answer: 5mV
